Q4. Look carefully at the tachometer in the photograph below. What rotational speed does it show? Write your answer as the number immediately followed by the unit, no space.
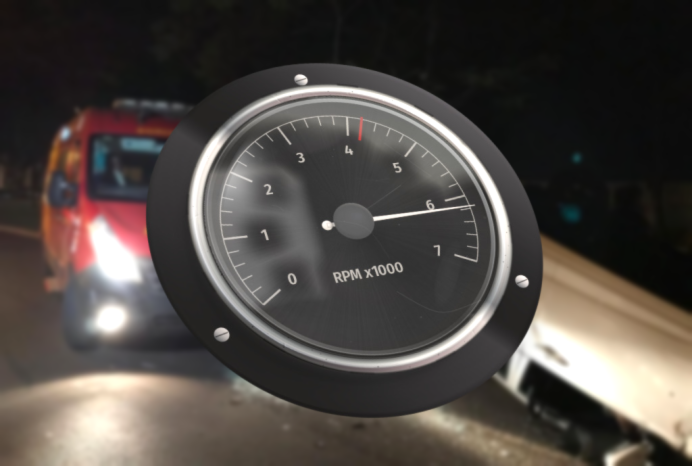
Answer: 6200rpm
